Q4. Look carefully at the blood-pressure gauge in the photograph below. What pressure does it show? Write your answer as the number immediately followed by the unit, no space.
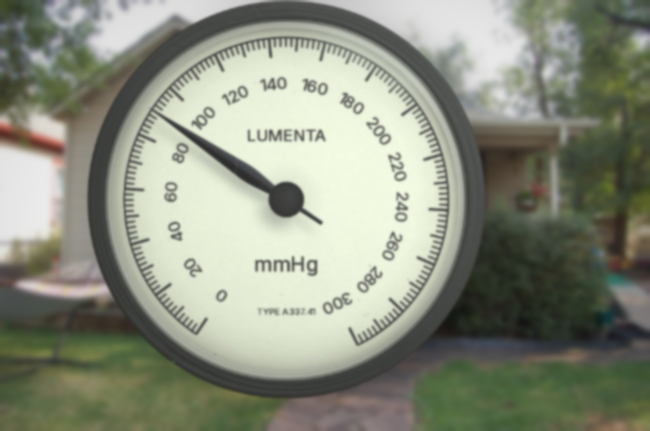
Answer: 90mmHg
